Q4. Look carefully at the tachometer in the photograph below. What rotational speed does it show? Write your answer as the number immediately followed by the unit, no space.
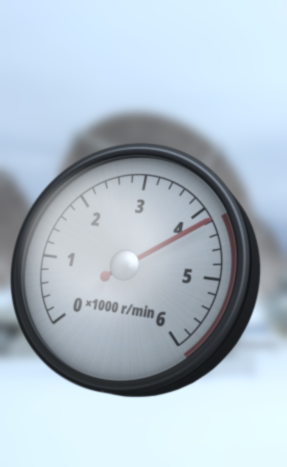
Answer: 4200rpm
